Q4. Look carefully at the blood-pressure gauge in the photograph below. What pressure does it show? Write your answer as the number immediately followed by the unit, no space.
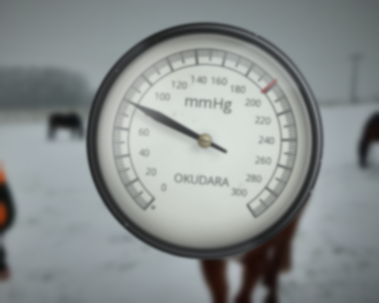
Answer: 80mmHg
